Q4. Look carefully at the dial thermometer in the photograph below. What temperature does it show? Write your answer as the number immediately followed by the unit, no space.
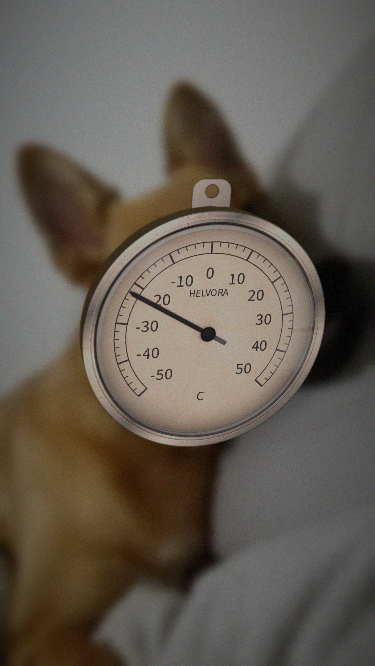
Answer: -22°C
